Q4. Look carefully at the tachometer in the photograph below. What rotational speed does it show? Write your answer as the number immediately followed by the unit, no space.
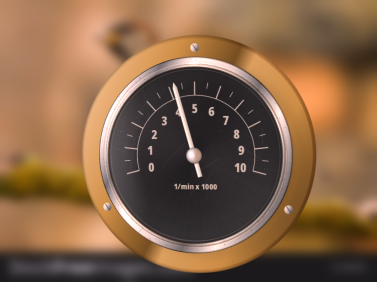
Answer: 4250rpm
